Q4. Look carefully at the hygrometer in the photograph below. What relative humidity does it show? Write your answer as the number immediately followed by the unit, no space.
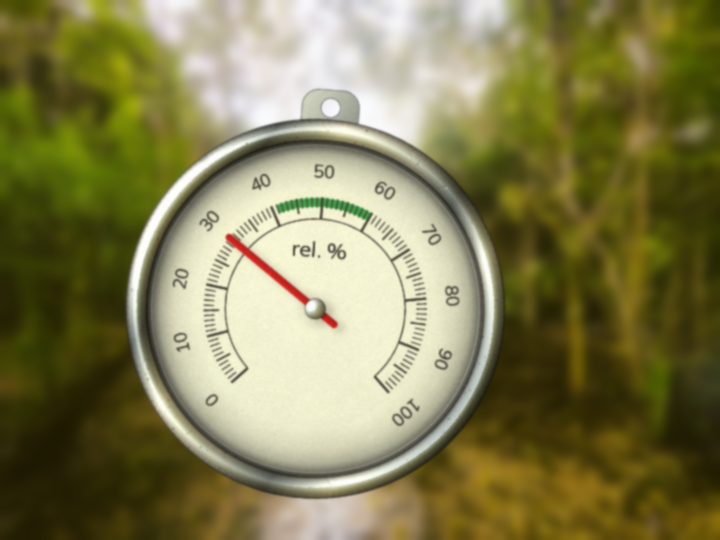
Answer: 30%
